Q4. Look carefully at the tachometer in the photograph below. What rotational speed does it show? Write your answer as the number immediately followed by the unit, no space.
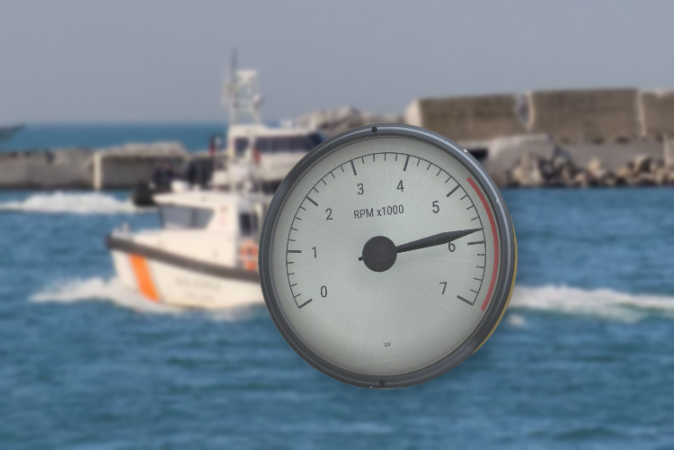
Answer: 5800rpm
